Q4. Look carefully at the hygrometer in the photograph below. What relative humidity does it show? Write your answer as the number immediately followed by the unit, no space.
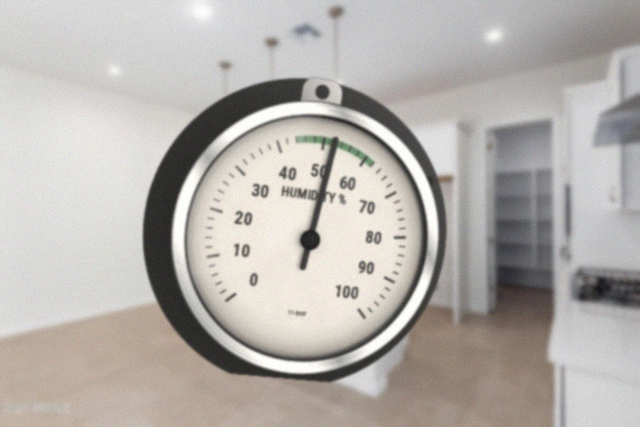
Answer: 52%
